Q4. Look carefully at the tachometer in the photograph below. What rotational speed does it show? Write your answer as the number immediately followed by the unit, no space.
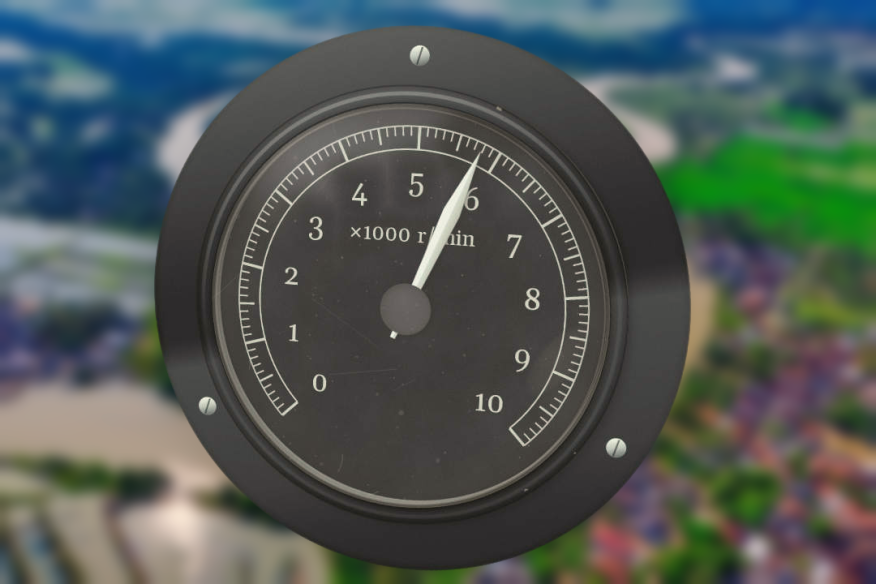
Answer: 5800rpm
